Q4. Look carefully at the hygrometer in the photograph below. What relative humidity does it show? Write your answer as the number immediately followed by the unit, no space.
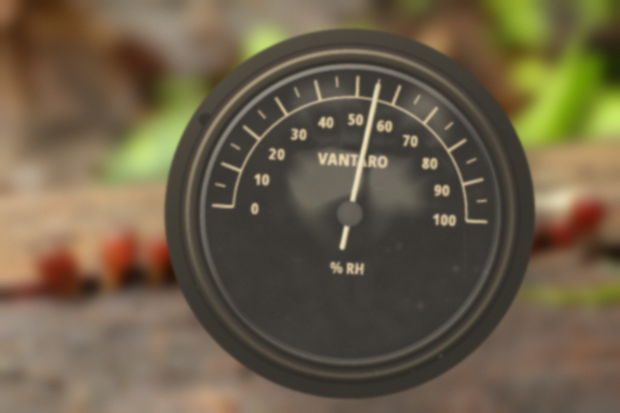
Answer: 55%
